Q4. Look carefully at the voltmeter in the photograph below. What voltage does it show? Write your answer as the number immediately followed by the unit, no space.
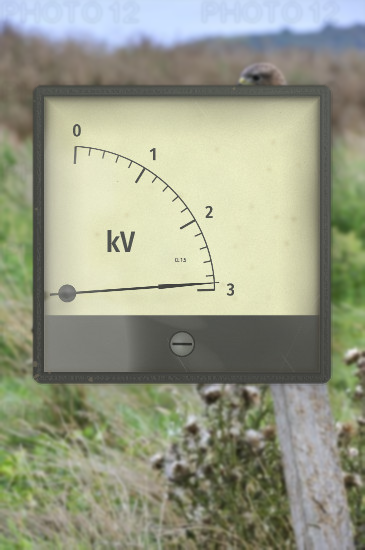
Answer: 2.9kV
